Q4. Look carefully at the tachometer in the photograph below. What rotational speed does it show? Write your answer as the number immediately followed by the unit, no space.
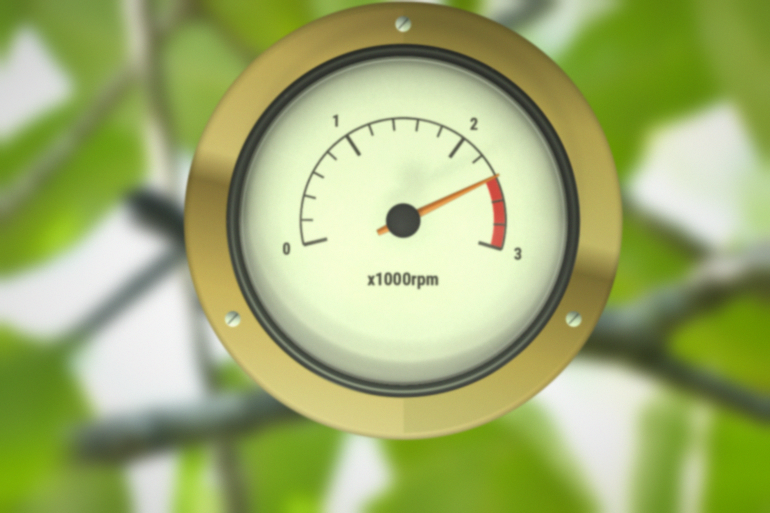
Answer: 2400rpm
